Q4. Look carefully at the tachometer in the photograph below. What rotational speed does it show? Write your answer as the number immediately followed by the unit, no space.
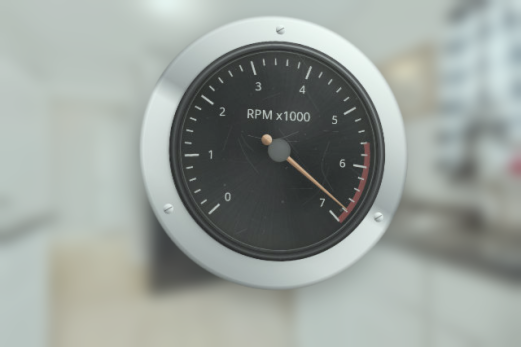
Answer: 6800rpm
